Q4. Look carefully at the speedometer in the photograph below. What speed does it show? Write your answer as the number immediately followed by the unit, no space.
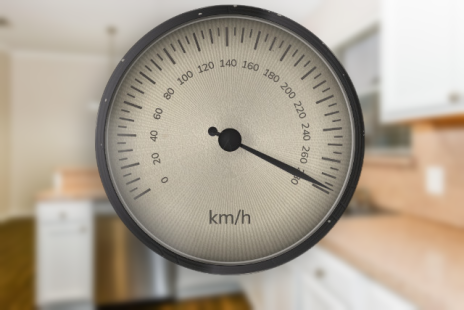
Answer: 277.5km/h
